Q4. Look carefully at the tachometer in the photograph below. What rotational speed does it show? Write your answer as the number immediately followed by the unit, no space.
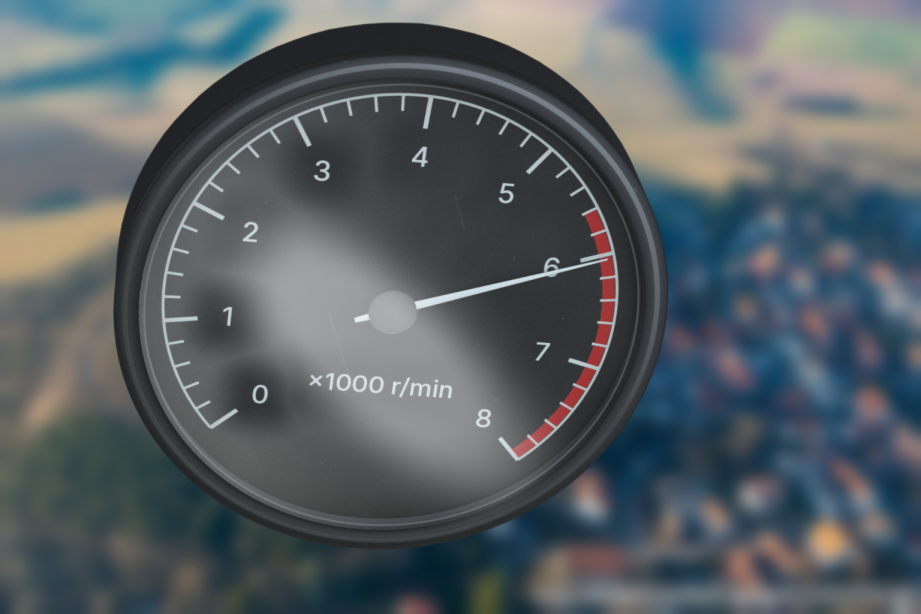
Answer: 6000rpm
